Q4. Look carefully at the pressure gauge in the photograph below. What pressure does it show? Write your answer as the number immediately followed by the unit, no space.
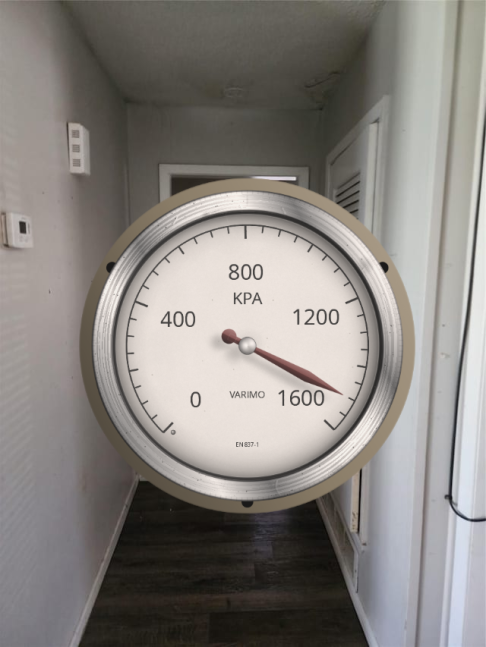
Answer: 1500kPa
